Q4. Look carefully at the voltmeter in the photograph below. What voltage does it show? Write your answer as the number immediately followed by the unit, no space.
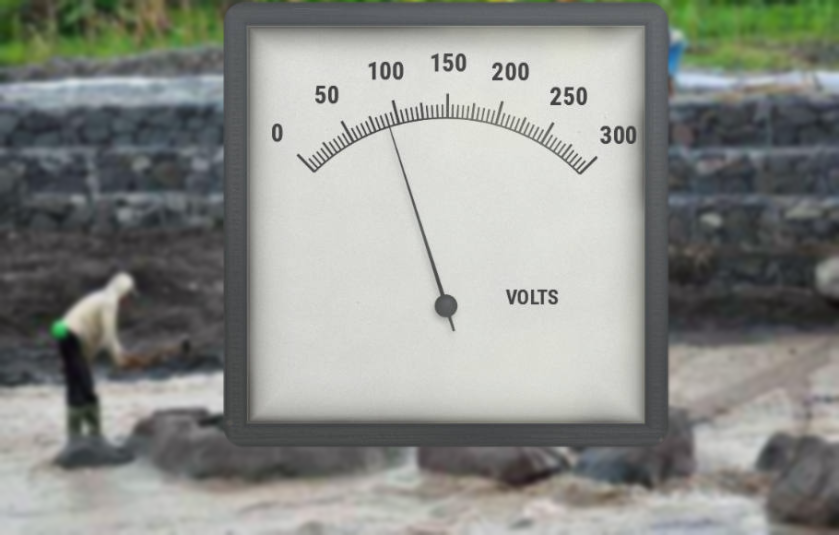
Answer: 90V
